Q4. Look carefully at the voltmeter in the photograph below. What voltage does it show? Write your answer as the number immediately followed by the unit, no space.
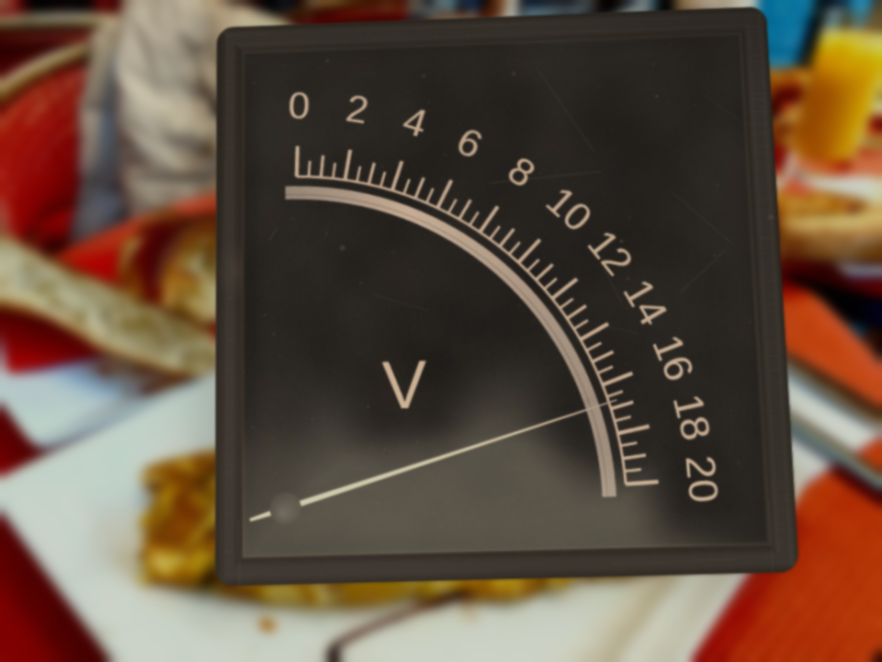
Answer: 16.75V
